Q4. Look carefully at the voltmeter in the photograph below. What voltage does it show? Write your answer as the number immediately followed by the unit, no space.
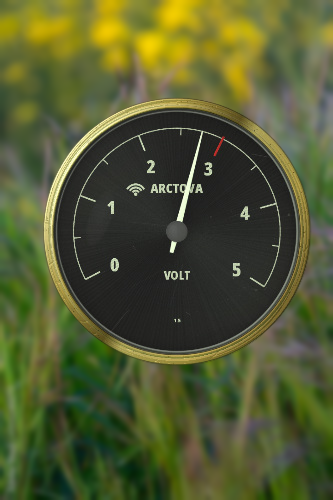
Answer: 2.75V
